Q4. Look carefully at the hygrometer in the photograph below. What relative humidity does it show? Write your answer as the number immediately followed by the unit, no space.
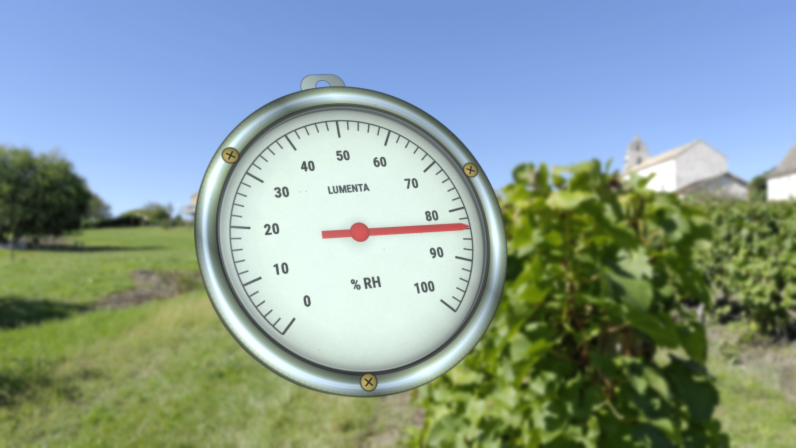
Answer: 84%
